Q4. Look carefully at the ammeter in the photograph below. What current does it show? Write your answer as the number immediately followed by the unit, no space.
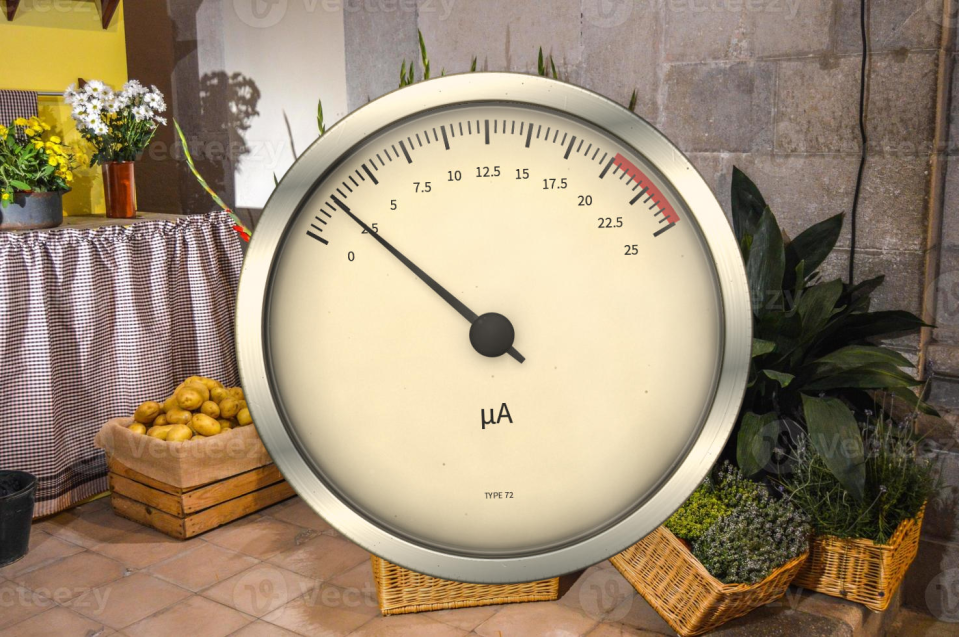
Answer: 2.5µA
